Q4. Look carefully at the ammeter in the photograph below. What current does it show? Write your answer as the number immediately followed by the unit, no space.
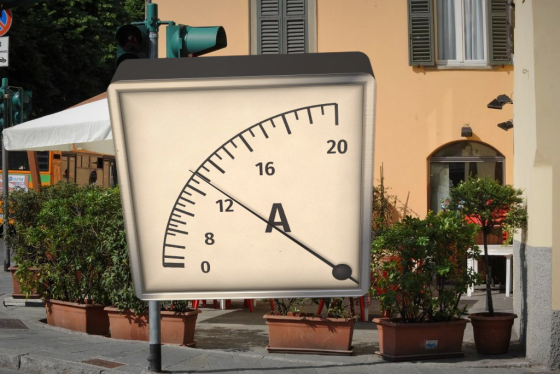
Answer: 13A
